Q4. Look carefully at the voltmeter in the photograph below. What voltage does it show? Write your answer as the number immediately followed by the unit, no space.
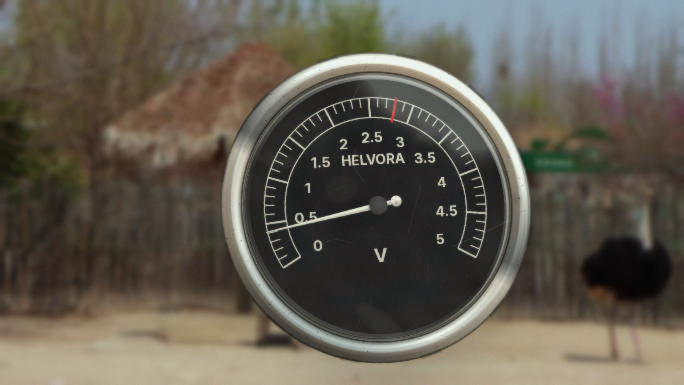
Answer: 0.4V
